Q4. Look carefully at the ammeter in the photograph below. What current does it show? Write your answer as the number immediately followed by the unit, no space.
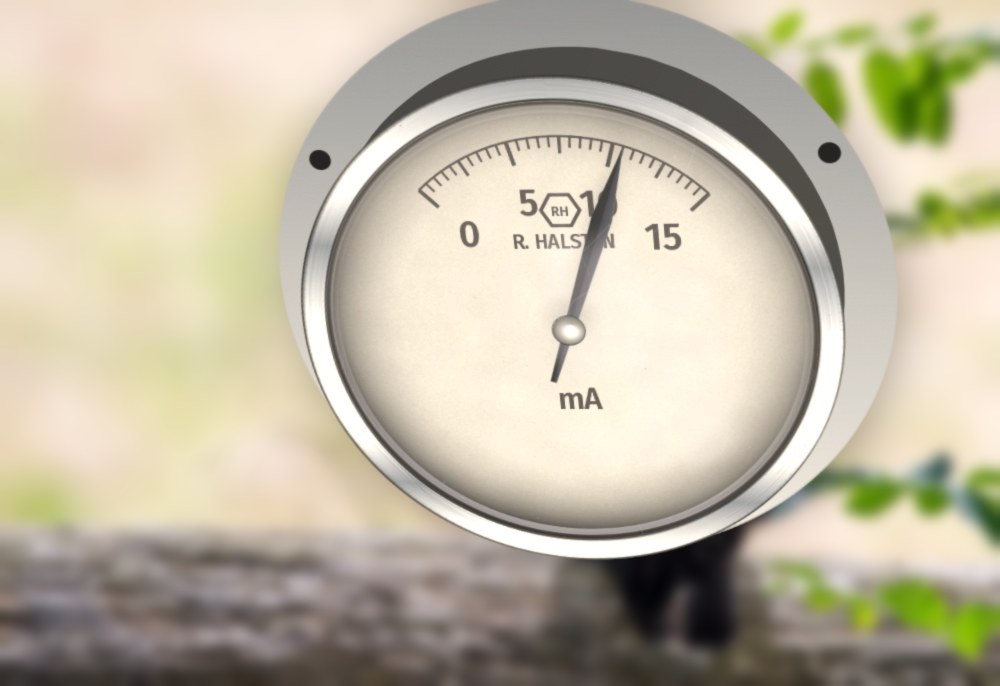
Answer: 10.5mA
